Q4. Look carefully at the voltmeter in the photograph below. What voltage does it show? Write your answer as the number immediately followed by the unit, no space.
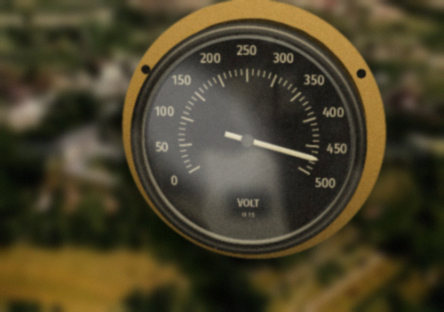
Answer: 470V
